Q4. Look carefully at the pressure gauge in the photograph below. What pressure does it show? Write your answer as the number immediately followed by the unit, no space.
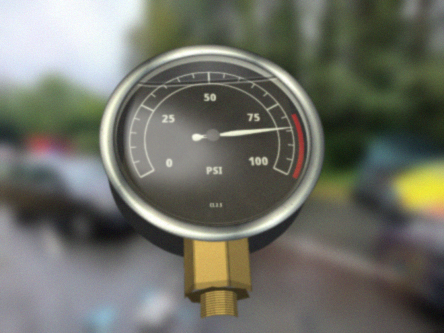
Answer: 85psi
